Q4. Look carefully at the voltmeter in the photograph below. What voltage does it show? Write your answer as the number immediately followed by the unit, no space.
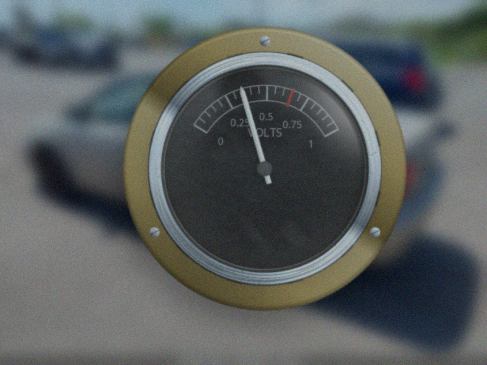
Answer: 0.35V
